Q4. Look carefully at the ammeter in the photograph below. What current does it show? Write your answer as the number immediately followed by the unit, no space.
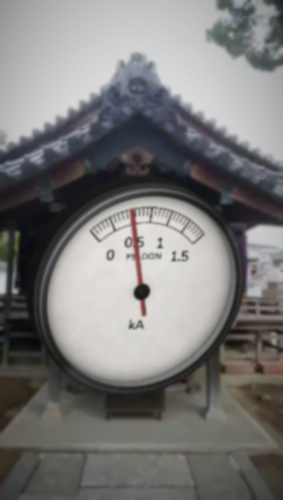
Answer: 0.5kA
